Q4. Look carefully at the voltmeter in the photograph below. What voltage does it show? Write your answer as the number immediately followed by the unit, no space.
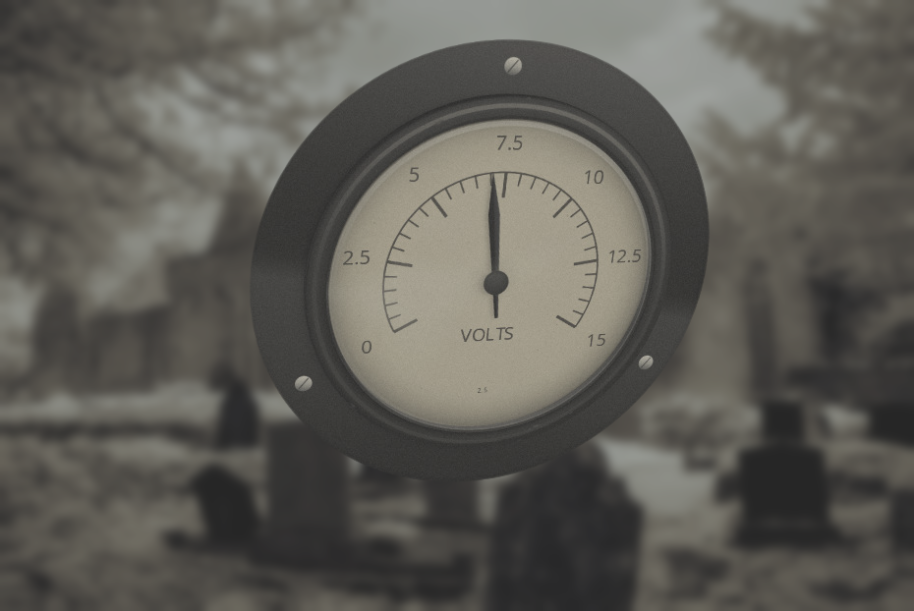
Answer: 7V
